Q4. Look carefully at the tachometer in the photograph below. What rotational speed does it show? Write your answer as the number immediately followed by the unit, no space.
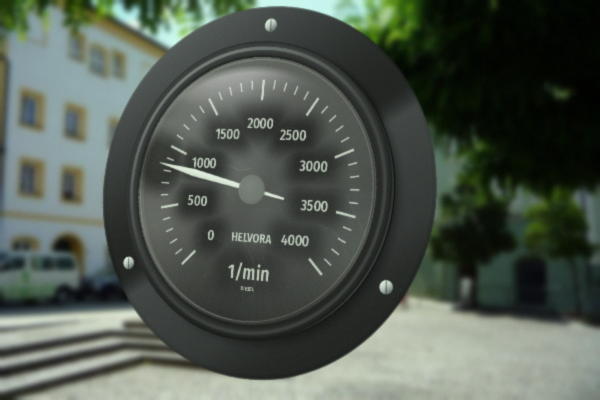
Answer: 850rpm
